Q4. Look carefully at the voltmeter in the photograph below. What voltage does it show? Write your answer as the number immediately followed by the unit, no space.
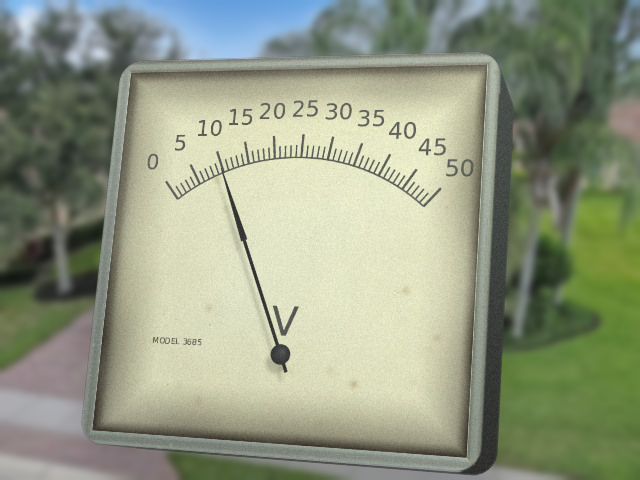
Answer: 10V
